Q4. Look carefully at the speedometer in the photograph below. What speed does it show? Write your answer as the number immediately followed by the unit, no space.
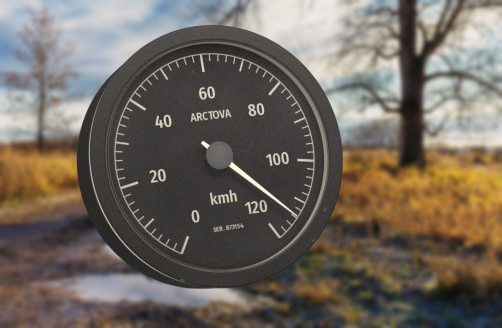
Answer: 114km/h
